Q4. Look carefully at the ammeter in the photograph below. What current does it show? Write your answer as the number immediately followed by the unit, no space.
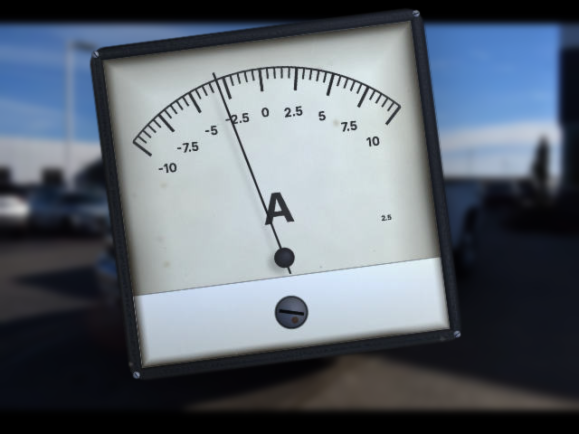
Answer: -3A
